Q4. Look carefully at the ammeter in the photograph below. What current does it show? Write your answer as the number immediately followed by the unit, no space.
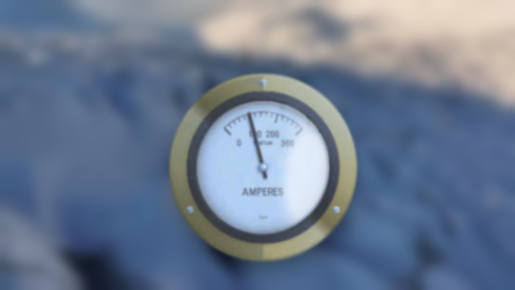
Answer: 100A
